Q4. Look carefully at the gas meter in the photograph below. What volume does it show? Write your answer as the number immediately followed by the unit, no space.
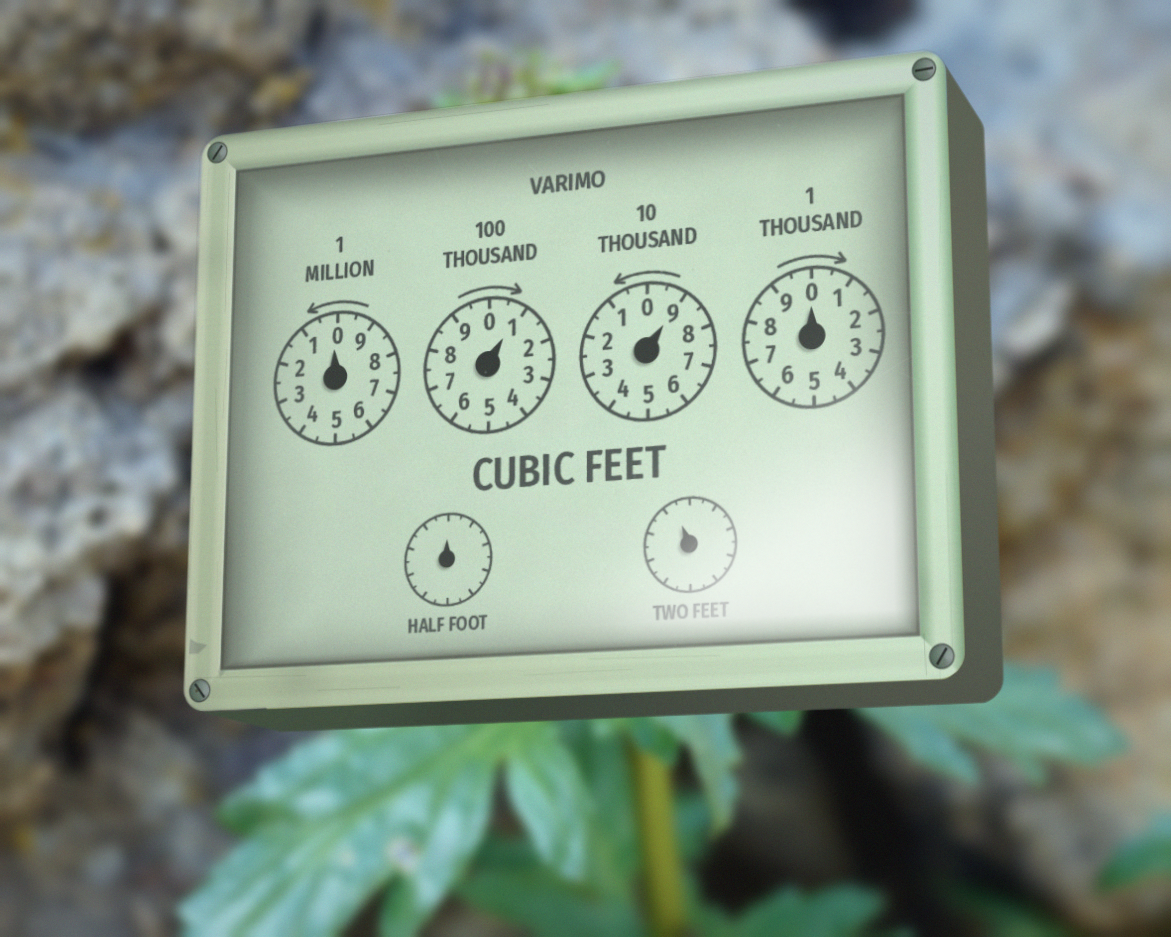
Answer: 9000ft³
